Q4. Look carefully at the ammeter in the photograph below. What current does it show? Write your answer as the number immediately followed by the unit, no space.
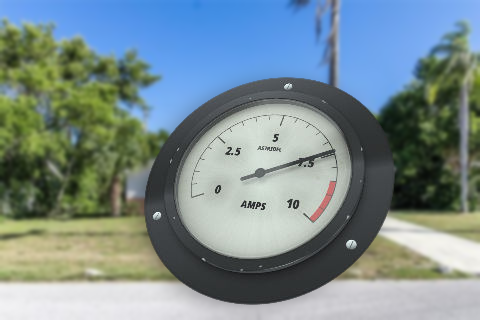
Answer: 7.5A
